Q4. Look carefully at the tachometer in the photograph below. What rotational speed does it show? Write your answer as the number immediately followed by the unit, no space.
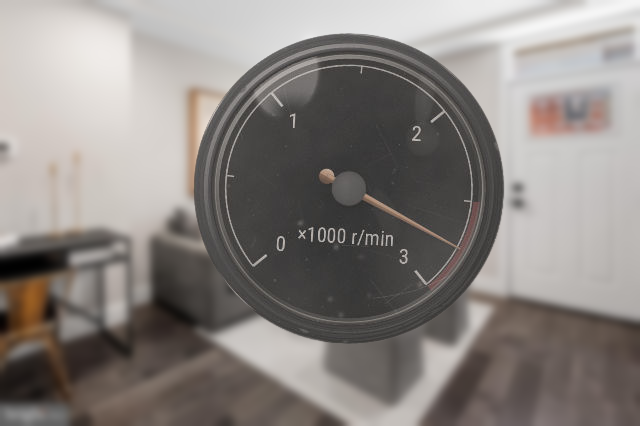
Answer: 2750rpm
